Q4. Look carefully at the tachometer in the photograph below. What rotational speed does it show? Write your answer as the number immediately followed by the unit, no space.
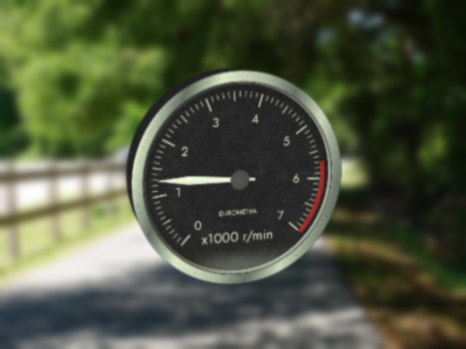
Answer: 1300rpm
